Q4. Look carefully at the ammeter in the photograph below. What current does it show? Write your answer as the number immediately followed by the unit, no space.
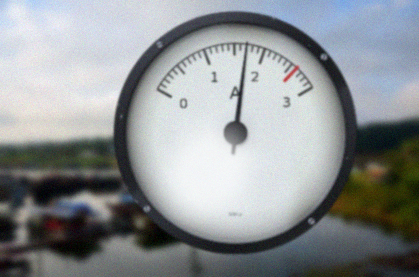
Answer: 1.7A
